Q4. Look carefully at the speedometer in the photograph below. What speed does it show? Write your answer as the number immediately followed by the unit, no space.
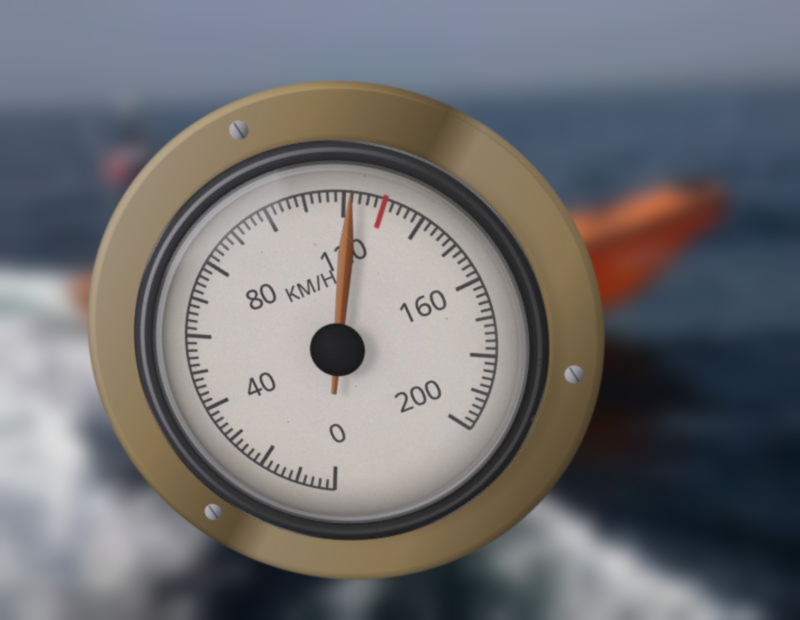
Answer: 122km/h
